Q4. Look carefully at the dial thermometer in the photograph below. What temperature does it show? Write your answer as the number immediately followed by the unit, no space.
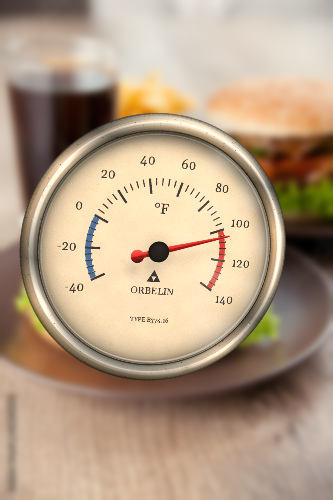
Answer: 104°F
